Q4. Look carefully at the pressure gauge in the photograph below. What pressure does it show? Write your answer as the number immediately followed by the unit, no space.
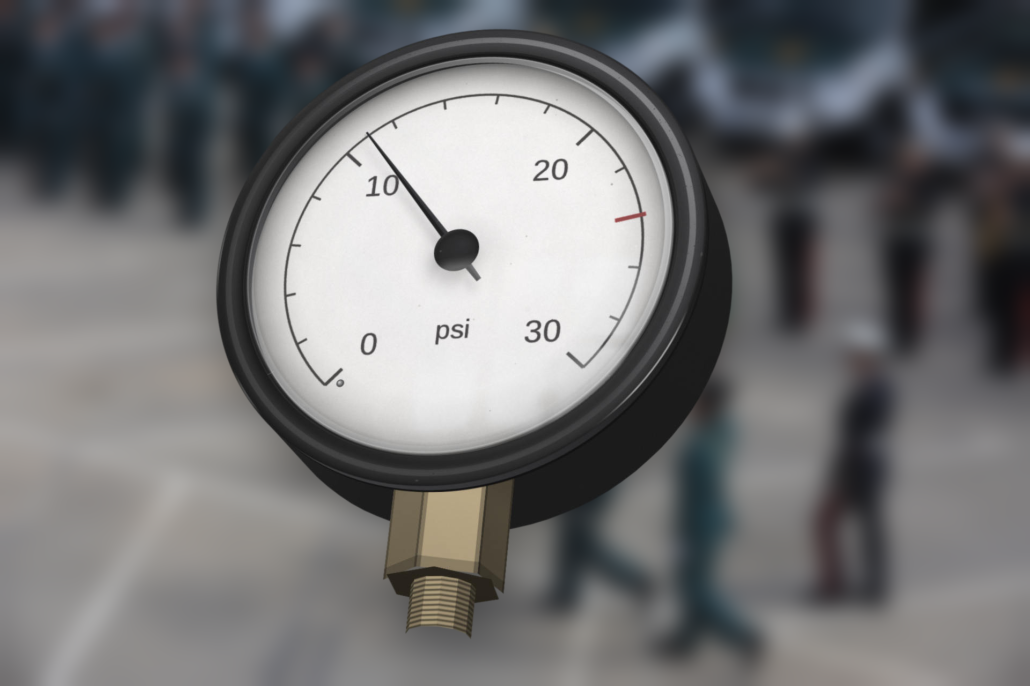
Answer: 11psi
